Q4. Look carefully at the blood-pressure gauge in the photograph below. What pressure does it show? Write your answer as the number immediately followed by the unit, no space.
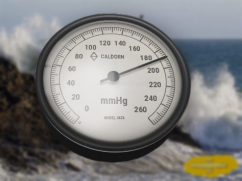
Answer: 190mmHg
